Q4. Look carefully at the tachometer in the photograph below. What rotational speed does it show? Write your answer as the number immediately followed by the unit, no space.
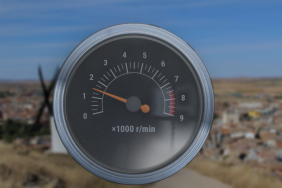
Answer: 1500rpm
